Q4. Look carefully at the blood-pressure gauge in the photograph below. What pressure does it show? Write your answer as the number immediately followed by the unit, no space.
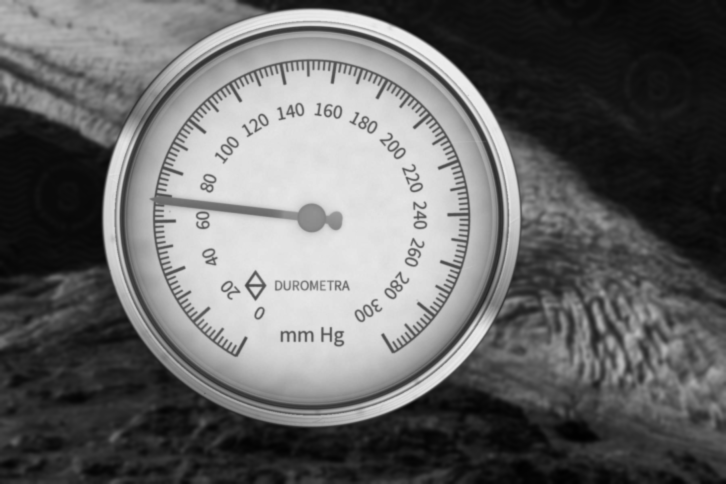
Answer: 68mmHg
